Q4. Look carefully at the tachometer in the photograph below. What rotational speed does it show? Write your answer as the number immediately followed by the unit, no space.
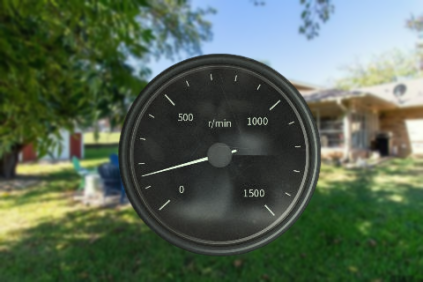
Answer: 150rpm
